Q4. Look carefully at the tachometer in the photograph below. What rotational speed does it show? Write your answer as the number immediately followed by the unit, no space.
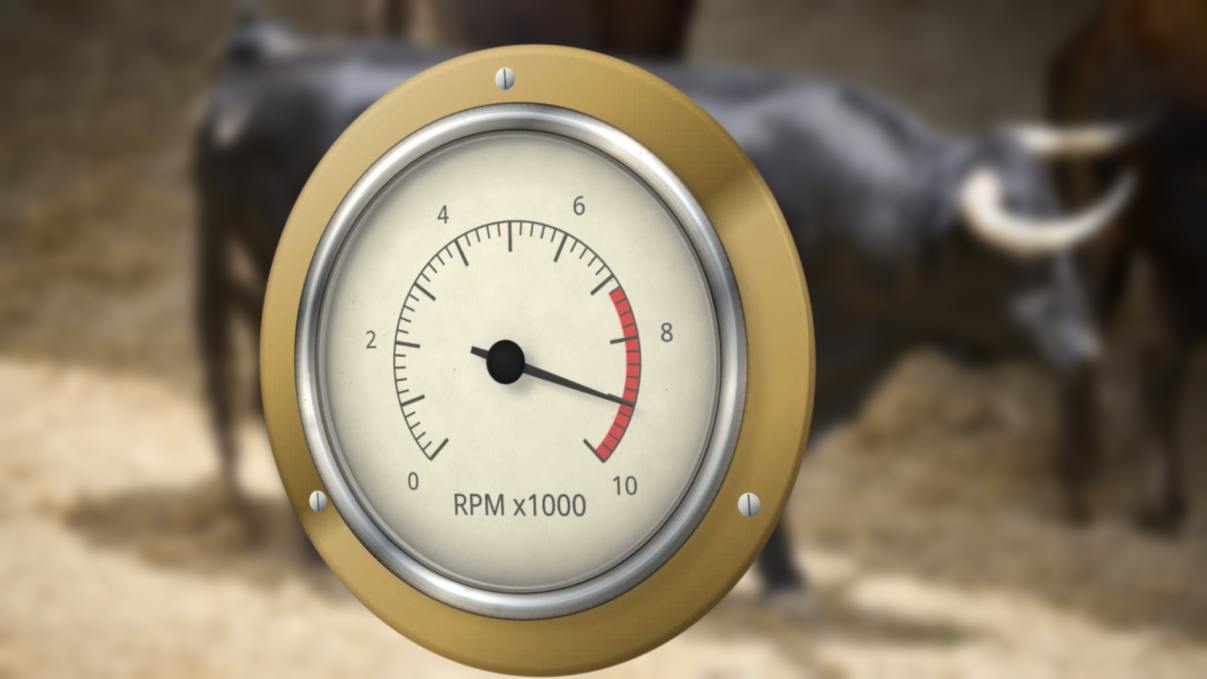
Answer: 9000rpm
